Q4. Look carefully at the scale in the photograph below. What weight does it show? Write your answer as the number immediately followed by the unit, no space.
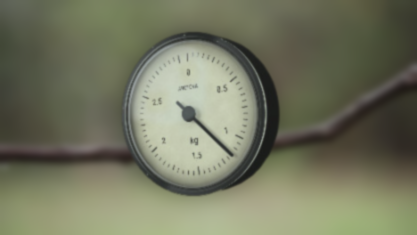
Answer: 1.15kg
